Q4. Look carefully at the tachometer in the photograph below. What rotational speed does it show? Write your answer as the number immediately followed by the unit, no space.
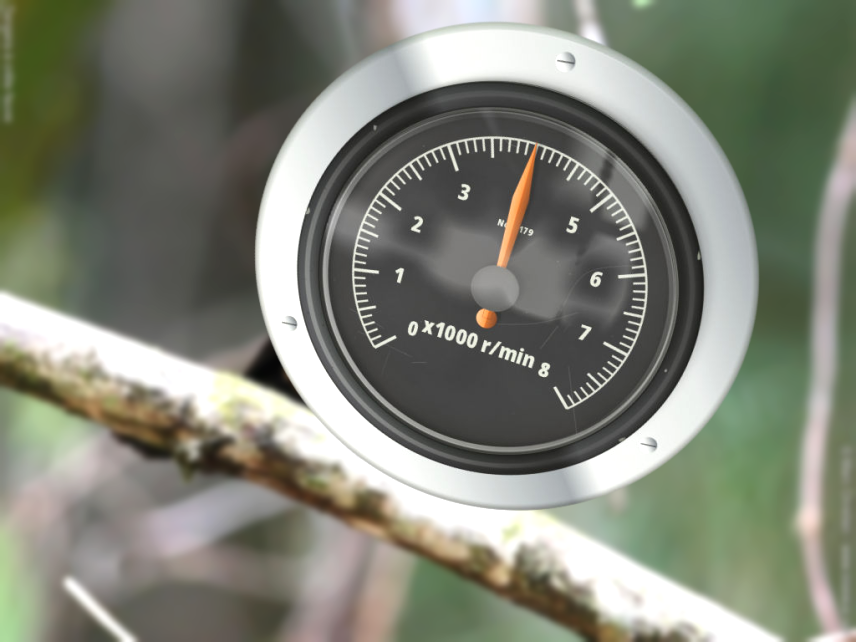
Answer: 4000rpm
